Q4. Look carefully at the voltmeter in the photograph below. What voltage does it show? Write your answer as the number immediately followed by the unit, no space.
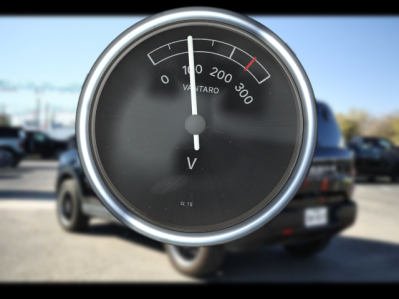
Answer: 100V
